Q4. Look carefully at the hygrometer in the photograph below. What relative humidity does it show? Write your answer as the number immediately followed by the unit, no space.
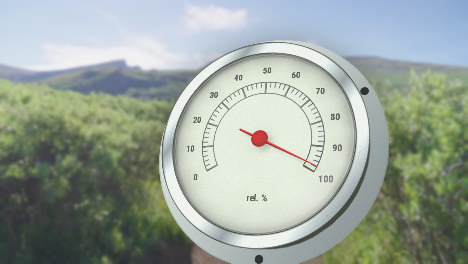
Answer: 98%
